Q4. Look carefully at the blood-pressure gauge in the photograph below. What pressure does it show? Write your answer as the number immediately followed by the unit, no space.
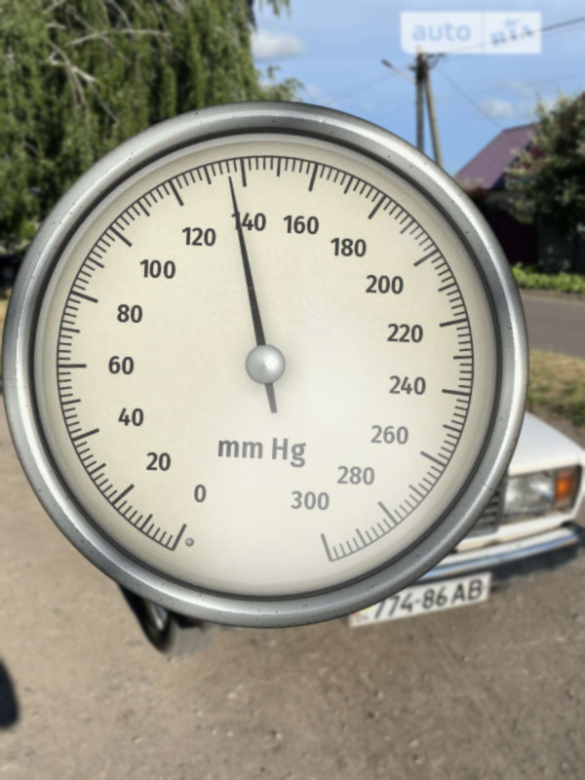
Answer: 136mmHg
